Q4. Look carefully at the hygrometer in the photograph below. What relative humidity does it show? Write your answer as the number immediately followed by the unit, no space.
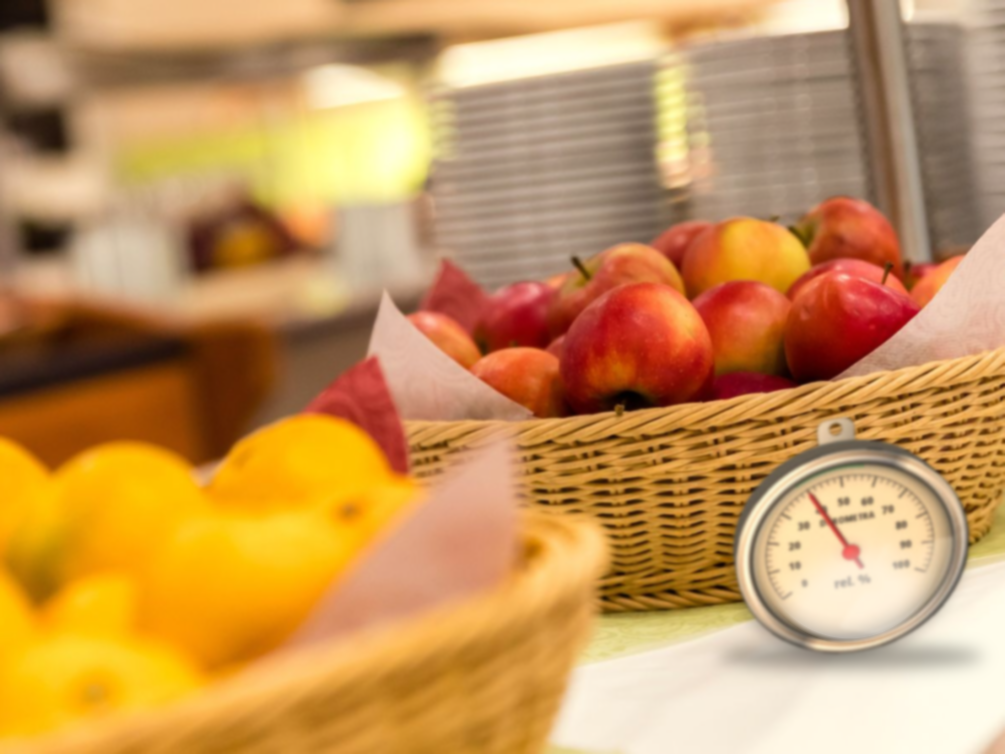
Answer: 40%
